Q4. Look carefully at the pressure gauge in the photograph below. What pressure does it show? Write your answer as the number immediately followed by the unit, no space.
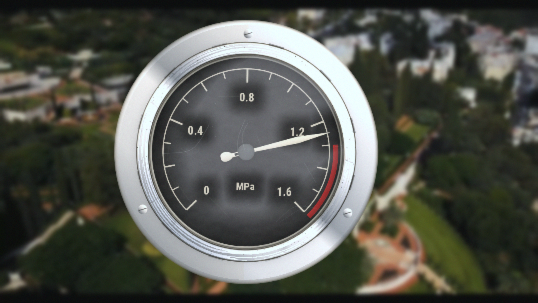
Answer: 1.25MPa
